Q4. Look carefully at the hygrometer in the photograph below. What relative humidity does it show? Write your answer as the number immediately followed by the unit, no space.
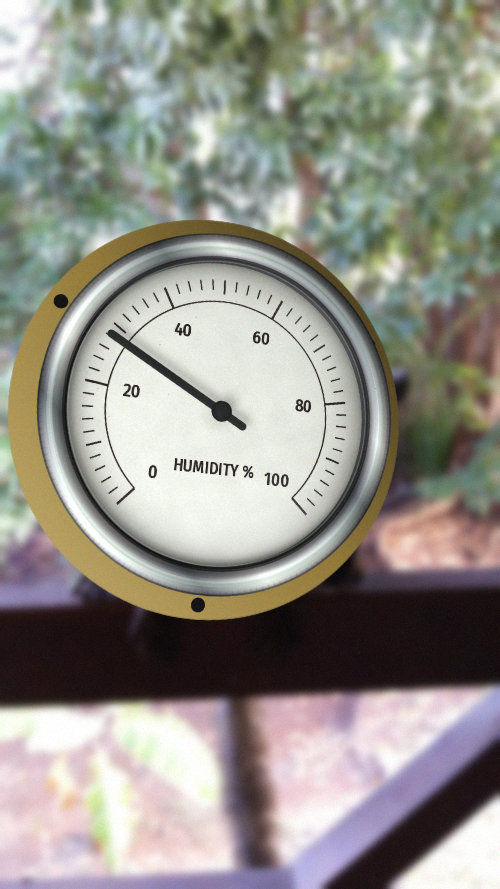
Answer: 28%
